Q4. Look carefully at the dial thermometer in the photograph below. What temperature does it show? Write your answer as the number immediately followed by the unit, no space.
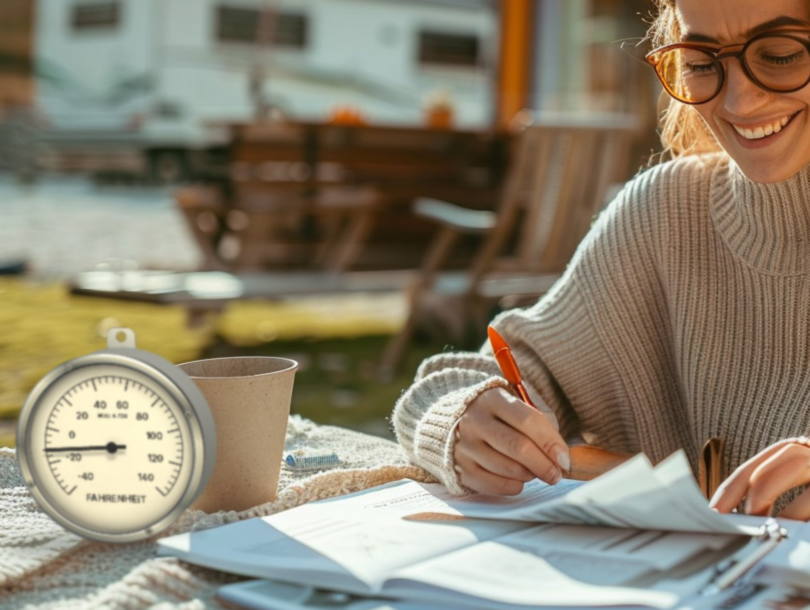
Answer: -12°F
